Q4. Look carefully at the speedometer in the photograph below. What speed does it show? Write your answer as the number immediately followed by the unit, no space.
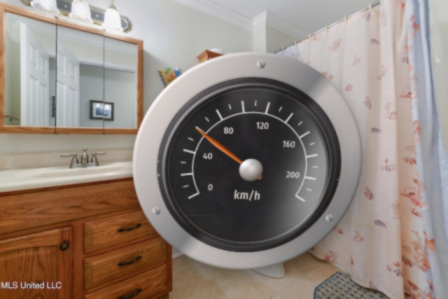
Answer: 60km/h
